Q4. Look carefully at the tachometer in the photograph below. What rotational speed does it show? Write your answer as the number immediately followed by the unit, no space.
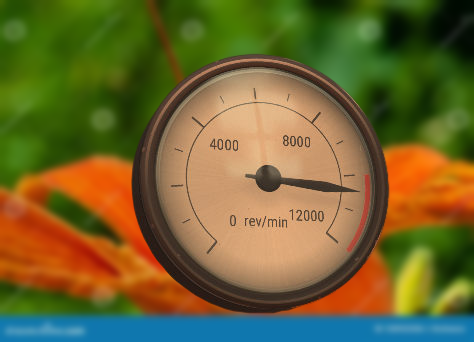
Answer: 10500rpm
